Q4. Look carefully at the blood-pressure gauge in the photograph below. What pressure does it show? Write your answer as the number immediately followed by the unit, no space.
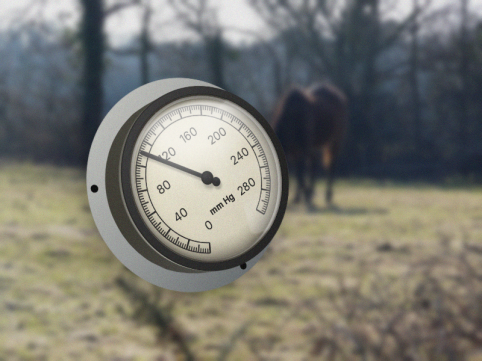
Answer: 110mmHg
